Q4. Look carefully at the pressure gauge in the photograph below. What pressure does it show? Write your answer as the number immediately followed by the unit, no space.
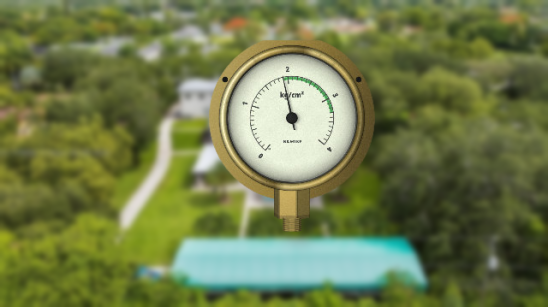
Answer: 1.9kg/cm²
